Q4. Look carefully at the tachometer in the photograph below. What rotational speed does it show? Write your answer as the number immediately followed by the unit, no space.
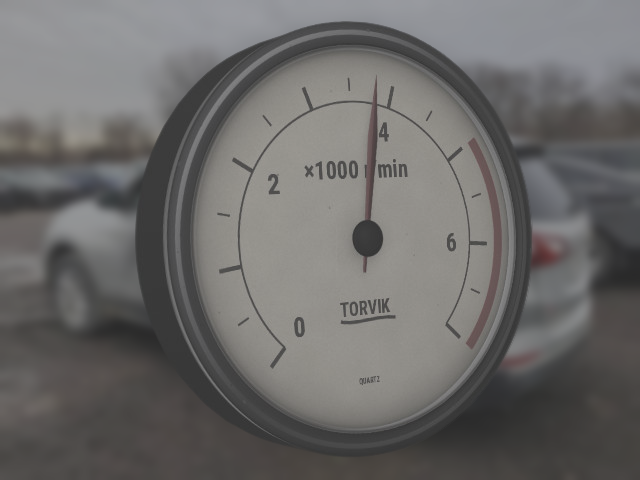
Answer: 3750rpm
